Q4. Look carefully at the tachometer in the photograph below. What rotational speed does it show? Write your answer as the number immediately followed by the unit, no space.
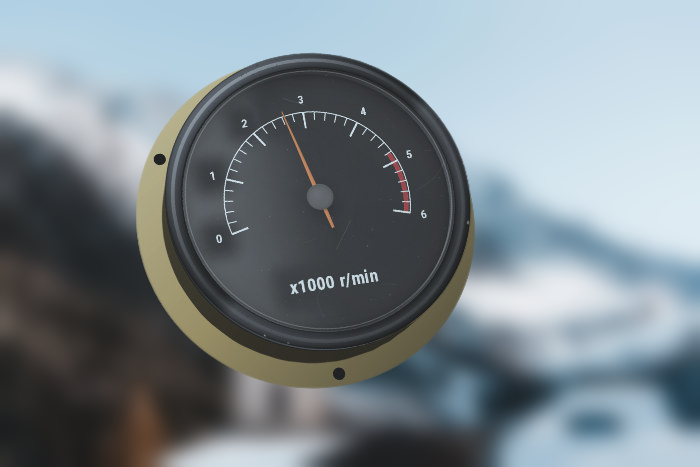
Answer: 2600rpm
